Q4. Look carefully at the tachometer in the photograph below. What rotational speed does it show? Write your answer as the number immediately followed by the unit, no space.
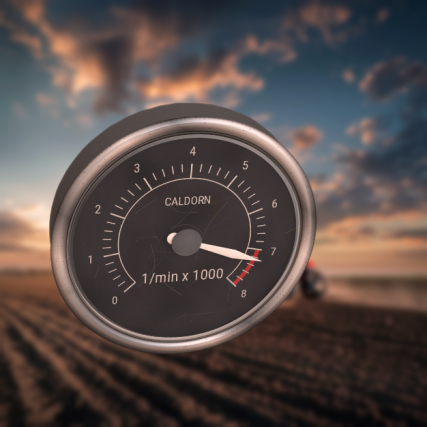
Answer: 7200rpm
